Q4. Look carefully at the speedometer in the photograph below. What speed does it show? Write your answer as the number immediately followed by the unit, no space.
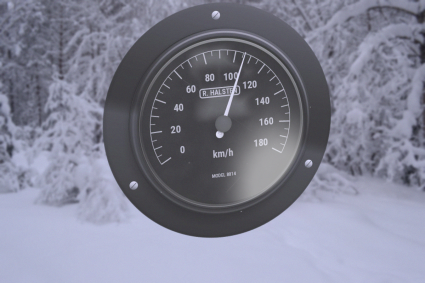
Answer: 105km/h
